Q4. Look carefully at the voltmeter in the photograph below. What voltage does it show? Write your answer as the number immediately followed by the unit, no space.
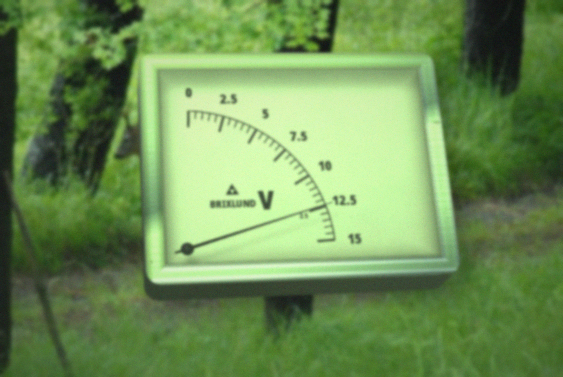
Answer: 12.5V
